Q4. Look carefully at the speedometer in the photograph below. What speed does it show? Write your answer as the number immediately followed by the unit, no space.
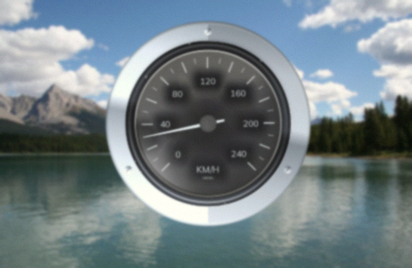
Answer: 30km/h
